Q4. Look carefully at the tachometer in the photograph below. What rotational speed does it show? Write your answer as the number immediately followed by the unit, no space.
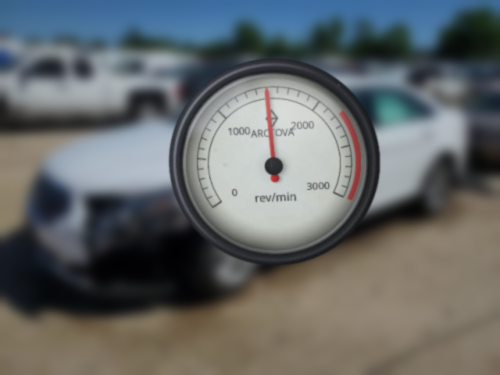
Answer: 1500rpm
